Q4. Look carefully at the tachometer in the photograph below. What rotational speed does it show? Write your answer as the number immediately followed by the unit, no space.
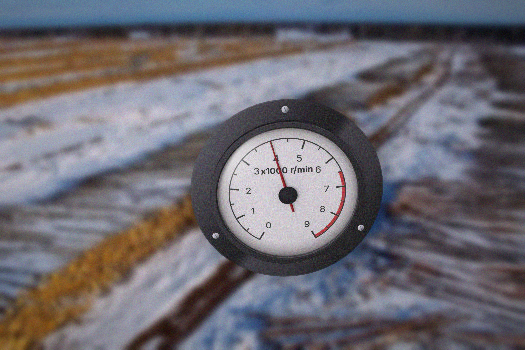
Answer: 4000rpm
